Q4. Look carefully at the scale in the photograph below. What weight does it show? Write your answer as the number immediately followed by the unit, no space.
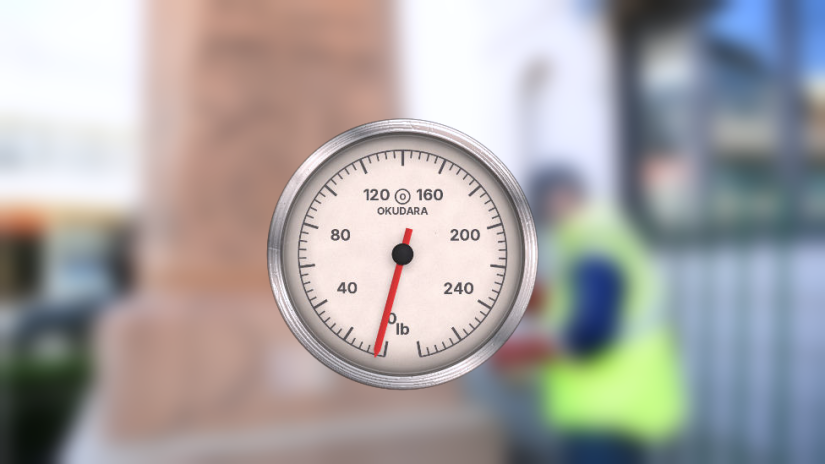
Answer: 4lb
